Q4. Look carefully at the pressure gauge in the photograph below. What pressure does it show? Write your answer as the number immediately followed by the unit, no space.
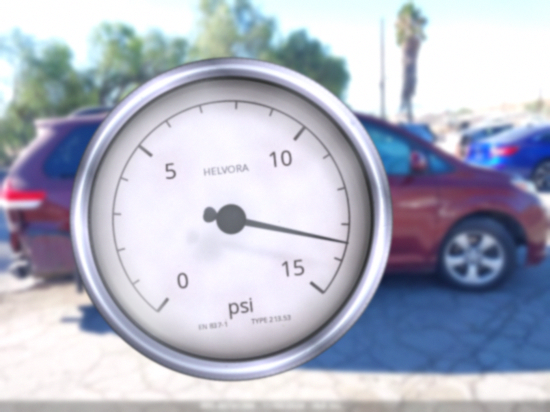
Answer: 13.5psi
